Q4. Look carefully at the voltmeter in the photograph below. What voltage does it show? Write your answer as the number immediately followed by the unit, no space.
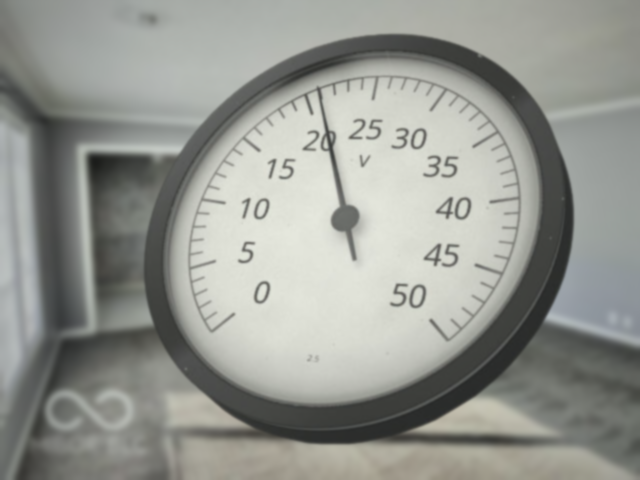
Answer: 21V
